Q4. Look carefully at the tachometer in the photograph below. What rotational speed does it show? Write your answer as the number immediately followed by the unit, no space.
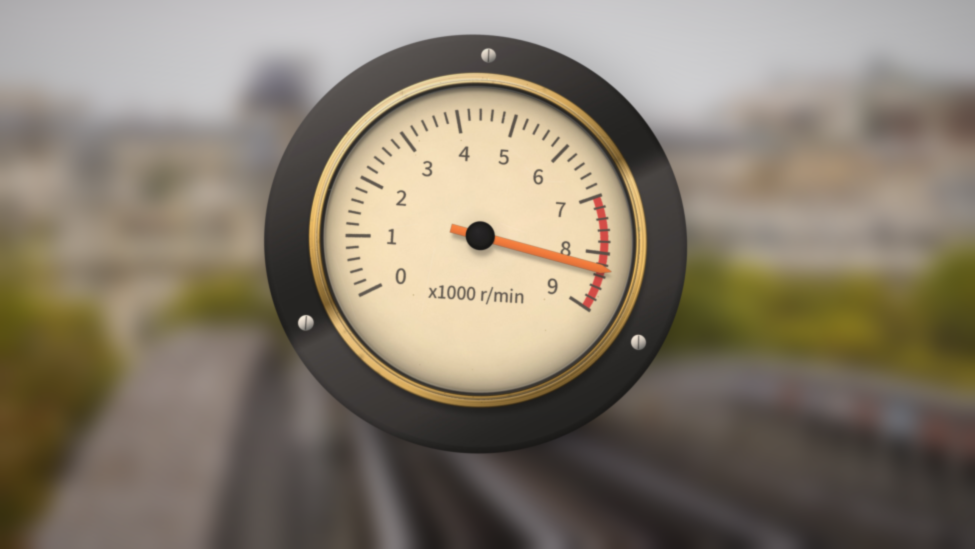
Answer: 8300rpm
